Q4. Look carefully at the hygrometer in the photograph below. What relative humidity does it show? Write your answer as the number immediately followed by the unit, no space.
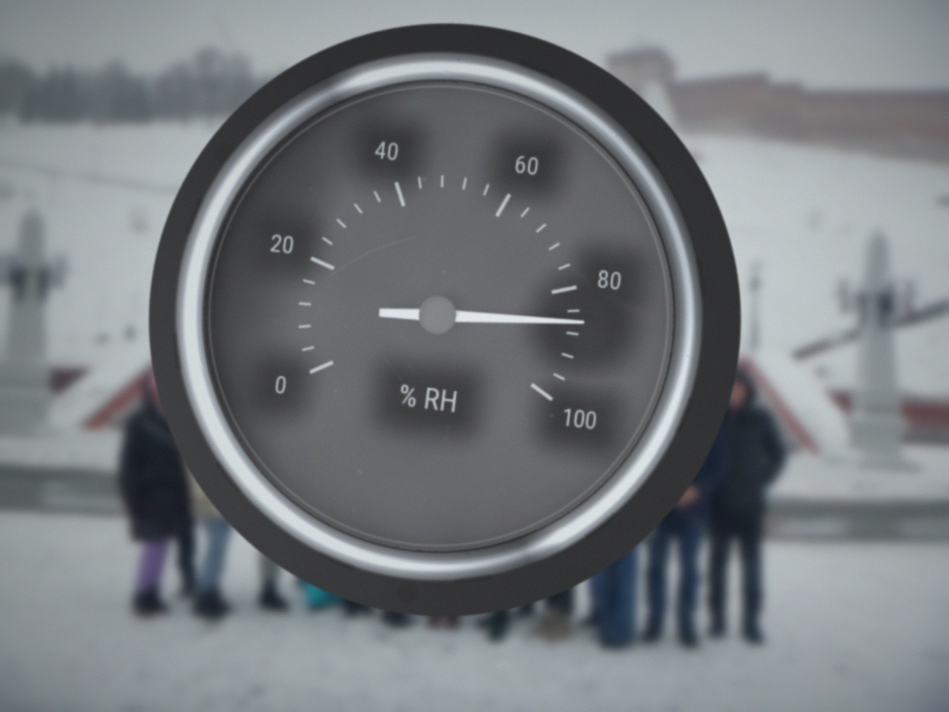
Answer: 86%
